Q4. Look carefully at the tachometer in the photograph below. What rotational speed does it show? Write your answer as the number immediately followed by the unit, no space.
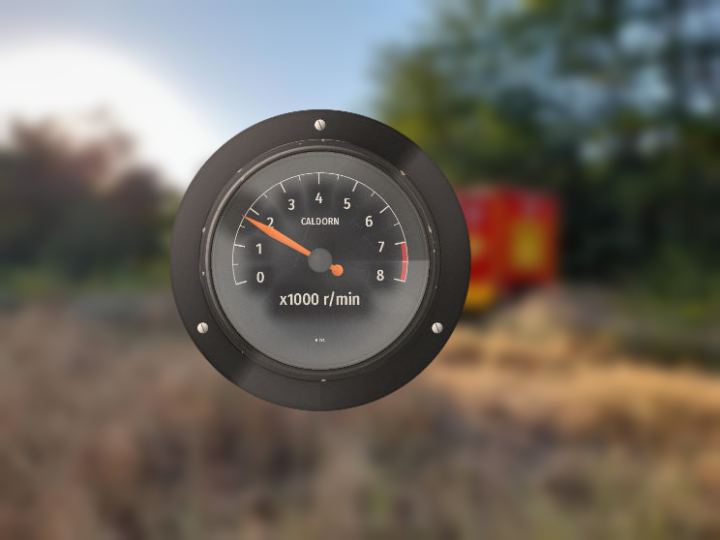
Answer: 1750rpm
